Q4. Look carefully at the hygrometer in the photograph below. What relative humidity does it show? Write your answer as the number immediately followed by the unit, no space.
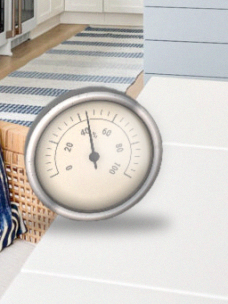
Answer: 44%
